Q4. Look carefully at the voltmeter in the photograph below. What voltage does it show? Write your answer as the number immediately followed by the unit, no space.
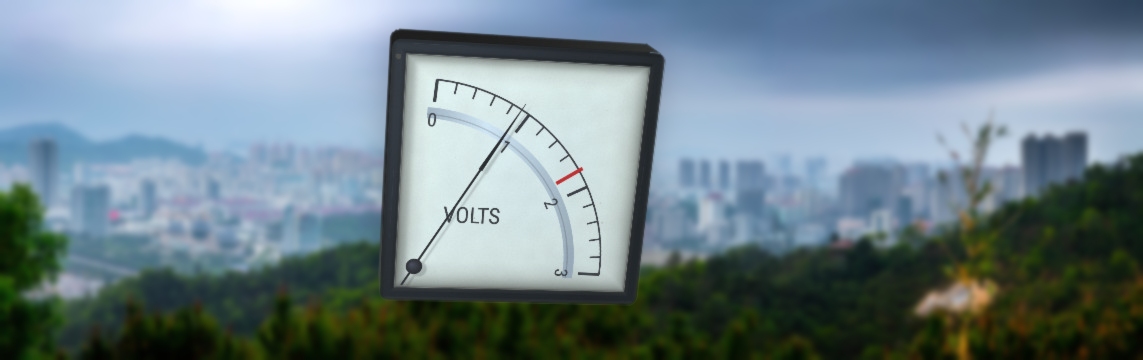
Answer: 0.9V
